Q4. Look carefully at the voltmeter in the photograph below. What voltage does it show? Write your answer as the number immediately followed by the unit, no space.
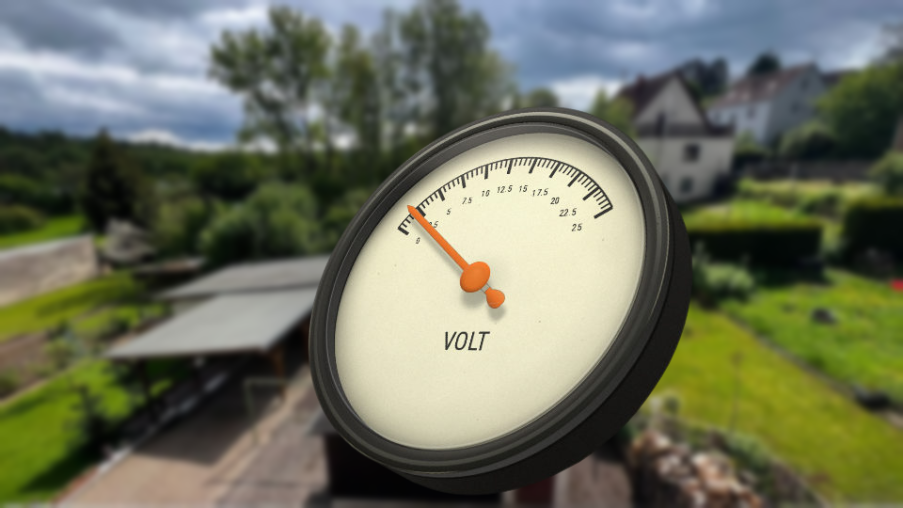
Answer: 2V
